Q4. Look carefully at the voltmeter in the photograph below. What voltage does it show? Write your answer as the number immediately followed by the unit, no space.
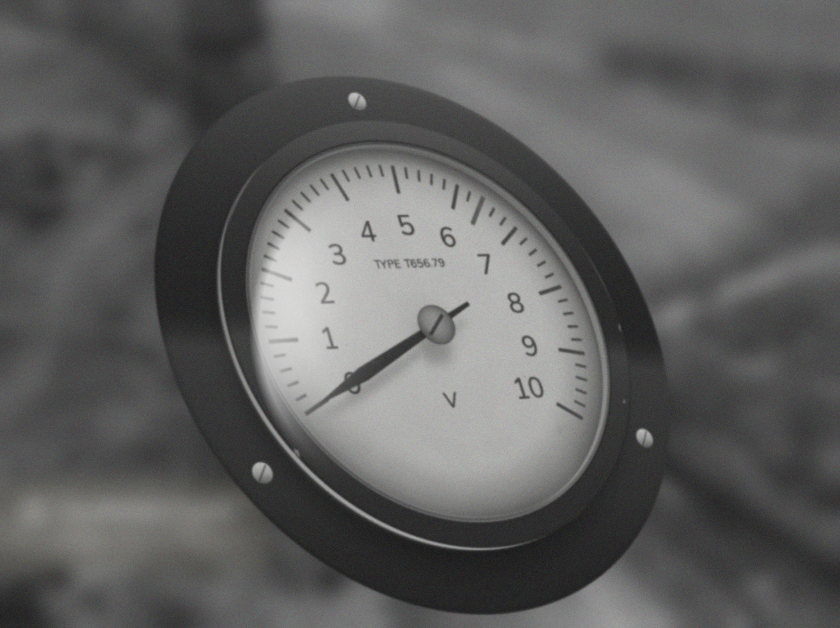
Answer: 0V
